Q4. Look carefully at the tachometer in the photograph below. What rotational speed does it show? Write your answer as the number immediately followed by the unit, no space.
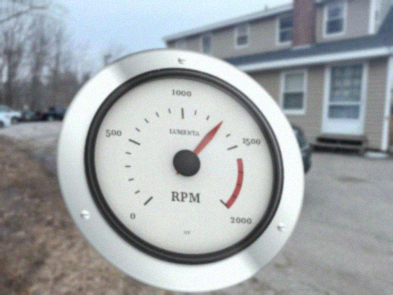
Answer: 1300rpm
